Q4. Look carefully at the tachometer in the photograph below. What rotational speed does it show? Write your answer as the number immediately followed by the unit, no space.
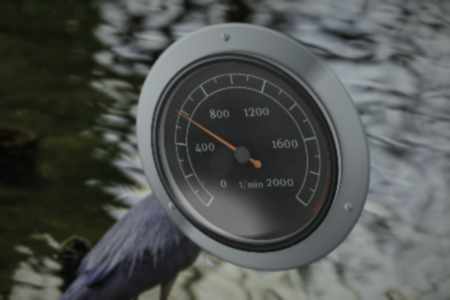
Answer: 600rpm
